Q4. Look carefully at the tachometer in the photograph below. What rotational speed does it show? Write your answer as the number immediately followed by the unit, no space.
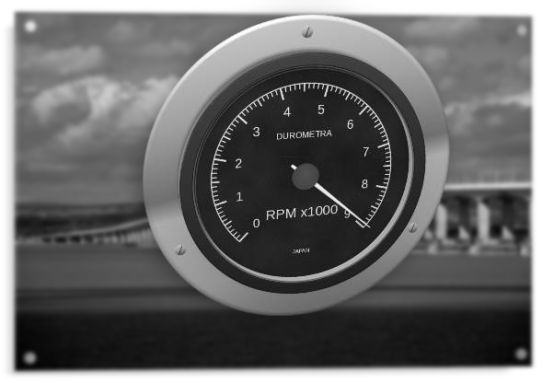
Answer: 8900rpm
